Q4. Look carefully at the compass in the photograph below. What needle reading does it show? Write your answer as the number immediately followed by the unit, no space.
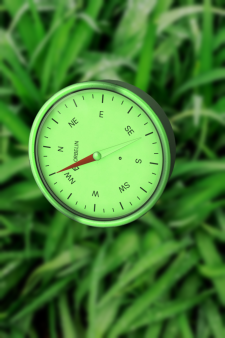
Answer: 330°
